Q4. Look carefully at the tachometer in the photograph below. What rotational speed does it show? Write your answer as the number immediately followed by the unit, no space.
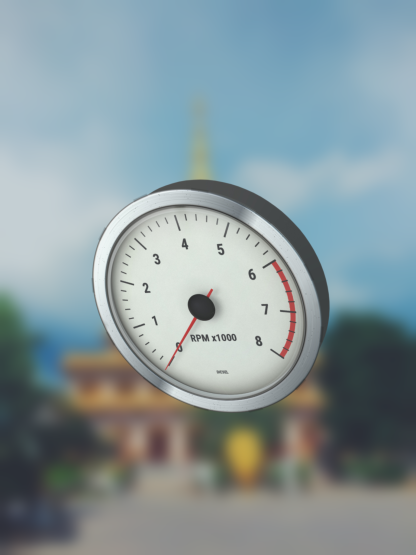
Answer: 0rpm
